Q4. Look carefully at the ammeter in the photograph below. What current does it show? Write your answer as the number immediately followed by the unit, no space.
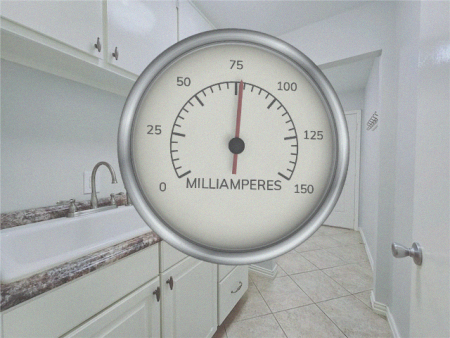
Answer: 77.5mA
